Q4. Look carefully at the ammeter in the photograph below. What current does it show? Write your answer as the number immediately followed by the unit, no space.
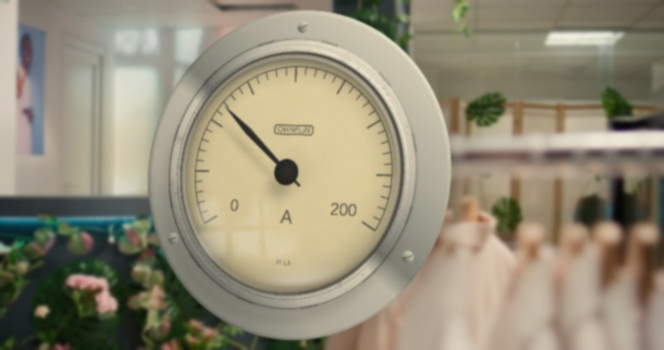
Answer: 60A
